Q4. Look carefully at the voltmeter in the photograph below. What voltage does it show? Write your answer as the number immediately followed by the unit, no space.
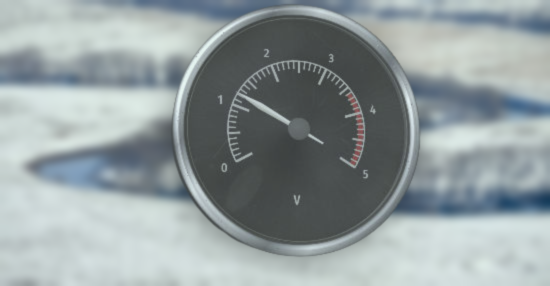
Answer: 1.2V
